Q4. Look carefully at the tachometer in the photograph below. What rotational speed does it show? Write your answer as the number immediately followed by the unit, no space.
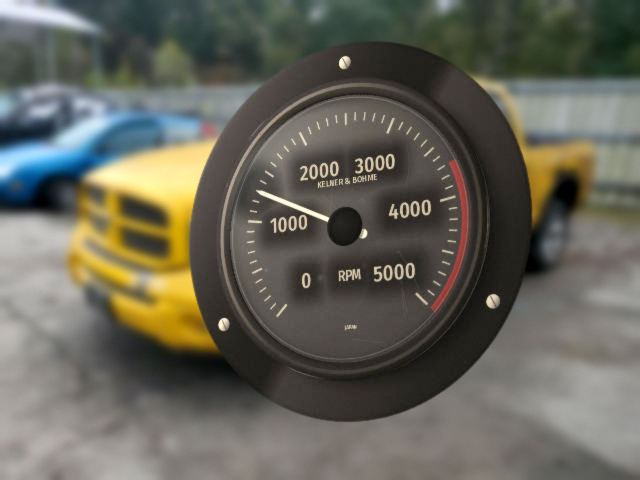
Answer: 1300rpm
